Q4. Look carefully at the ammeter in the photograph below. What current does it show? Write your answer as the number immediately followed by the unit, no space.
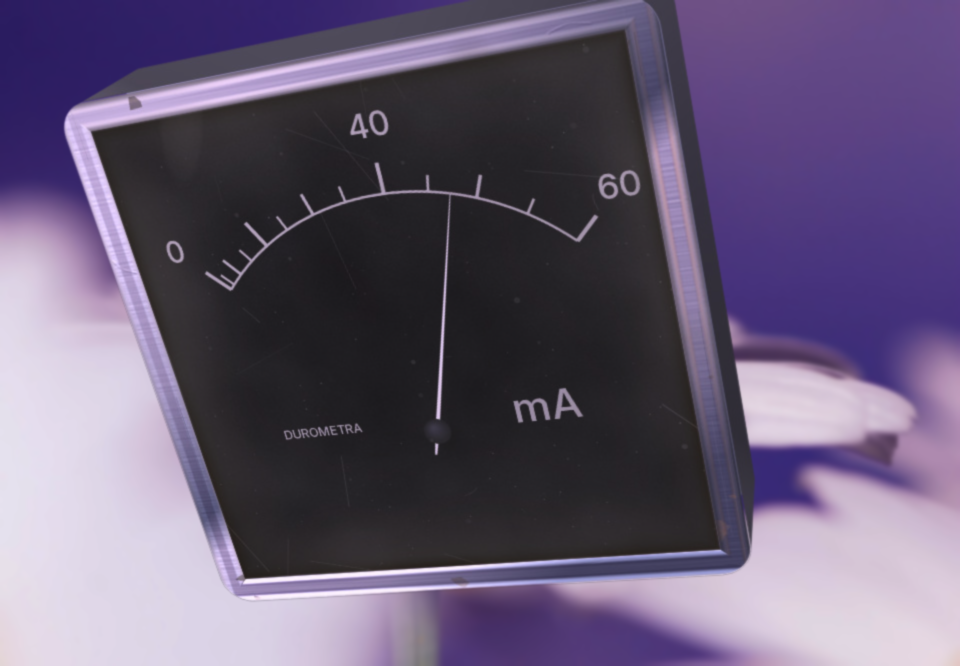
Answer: 47.5mA
